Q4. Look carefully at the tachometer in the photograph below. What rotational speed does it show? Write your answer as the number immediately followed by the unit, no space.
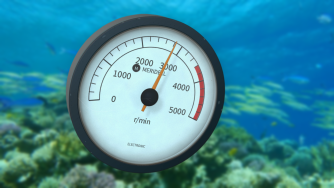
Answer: 2800rpm
